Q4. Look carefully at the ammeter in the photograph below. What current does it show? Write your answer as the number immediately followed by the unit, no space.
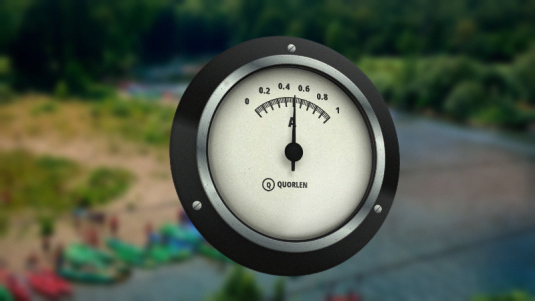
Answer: 0.5A
